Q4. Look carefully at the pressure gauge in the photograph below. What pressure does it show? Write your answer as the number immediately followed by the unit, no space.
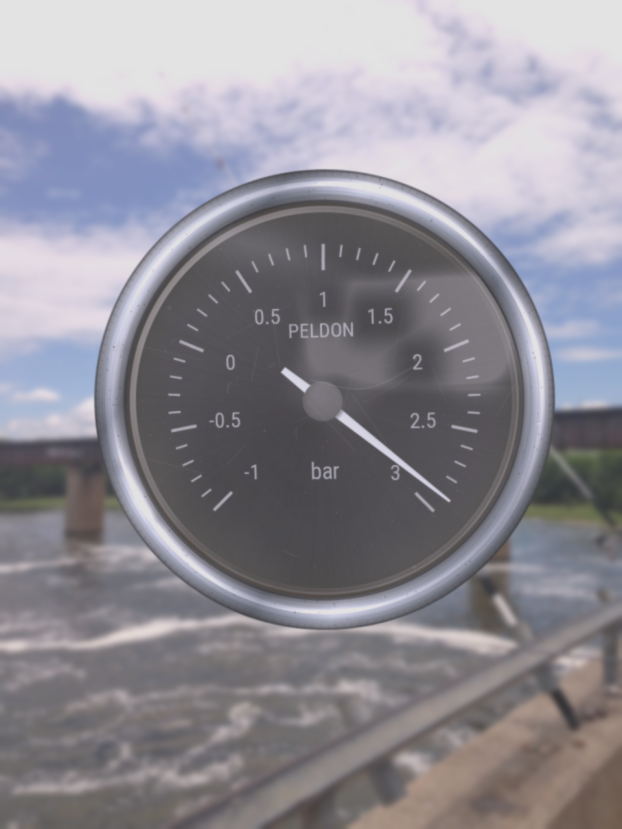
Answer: 2.9bar
